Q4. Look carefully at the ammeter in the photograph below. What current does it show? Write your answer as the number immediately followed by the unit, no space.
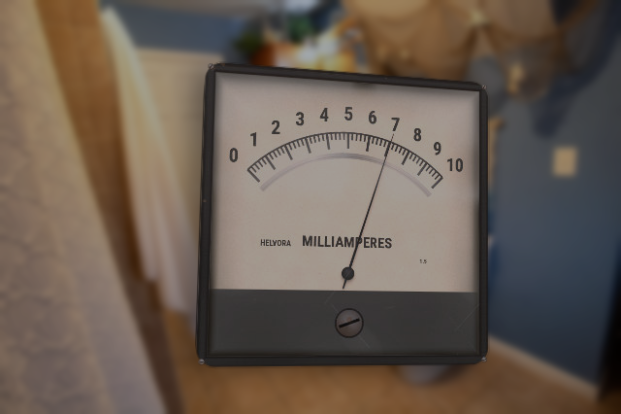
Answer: 7mA
